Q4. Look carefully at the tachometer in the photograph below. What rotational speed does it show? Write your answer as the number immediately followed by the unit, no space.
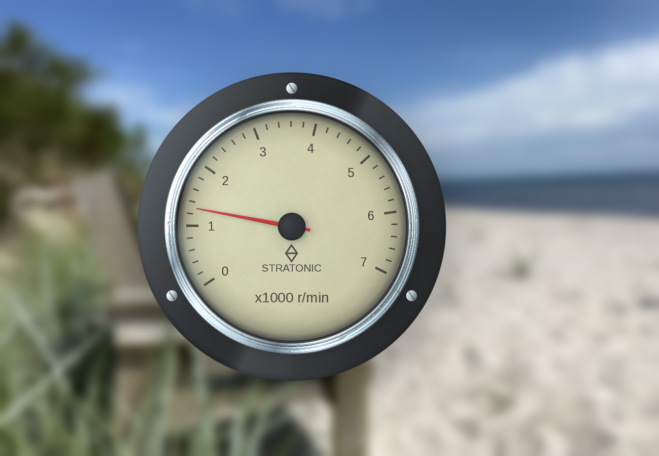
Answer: 1300rpm
